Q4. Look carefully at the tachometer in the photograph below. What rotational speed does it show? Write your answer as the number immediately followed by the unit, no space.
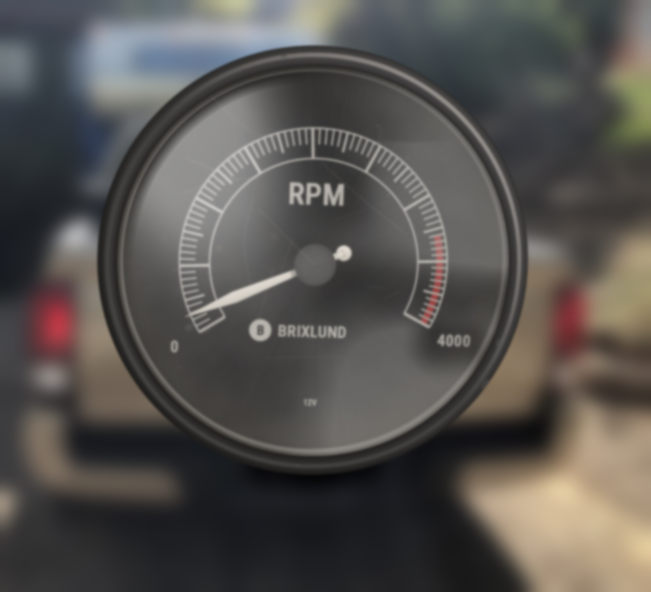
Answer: 150rpm
